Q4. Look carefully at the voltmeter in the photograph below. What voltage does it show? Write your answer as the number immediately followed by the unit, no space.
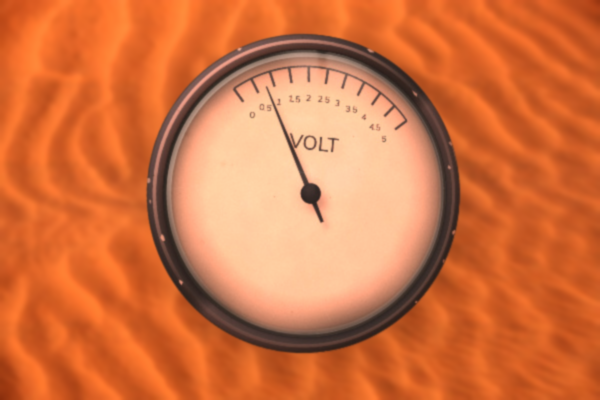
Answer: 0.75V
